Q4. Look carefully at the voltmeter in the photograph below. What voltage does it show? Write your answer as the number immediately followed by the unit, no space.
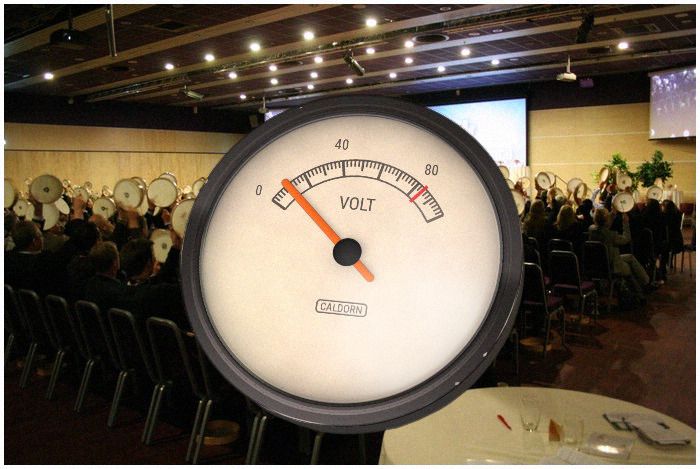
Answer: 10V
